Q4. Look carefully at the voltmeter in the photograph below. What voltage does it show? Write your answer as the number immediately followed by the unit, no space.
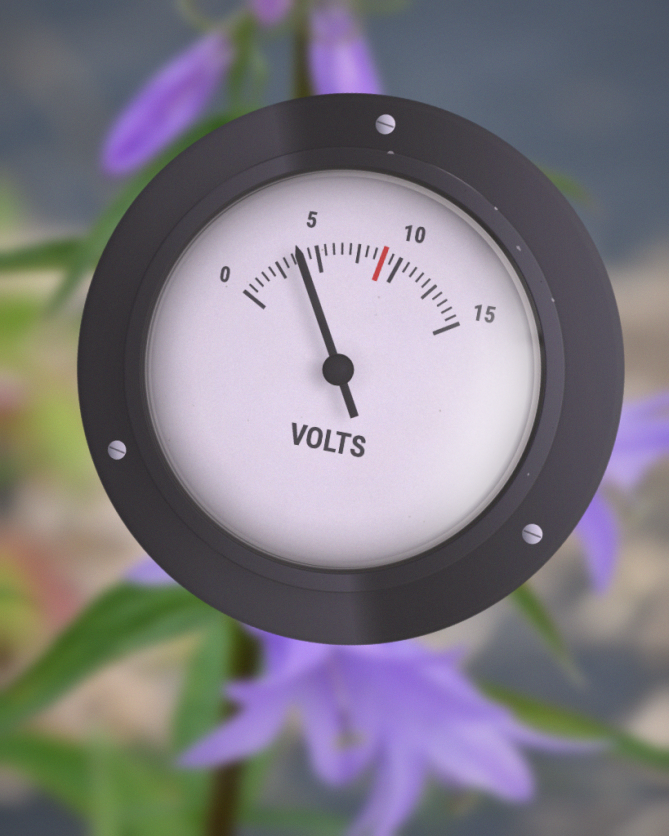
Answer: 4V
